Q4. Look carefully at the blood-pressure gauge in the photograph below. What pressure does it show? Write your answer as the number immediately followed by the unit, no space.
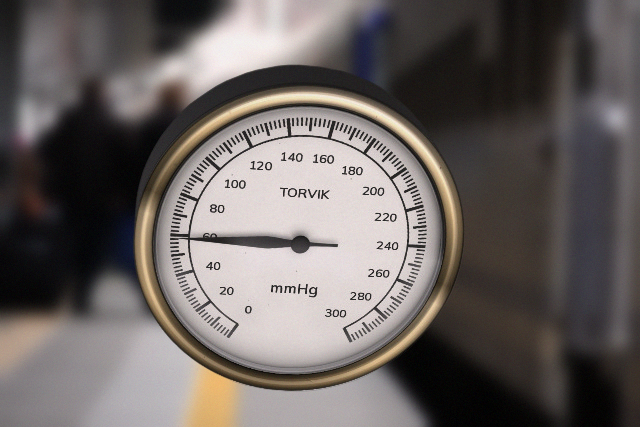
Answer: 60mmHg
